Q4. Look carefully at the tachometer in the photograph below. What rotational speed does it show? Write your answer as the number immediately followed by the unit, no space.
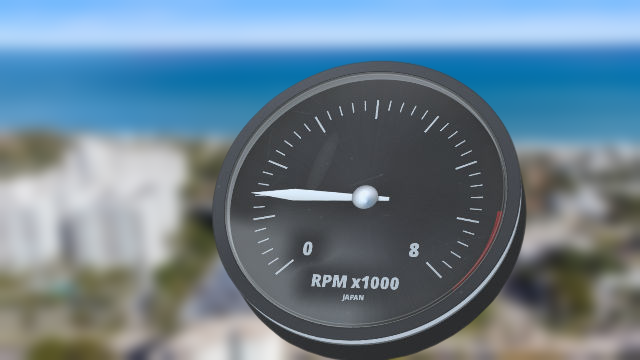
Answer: 1400rpm
